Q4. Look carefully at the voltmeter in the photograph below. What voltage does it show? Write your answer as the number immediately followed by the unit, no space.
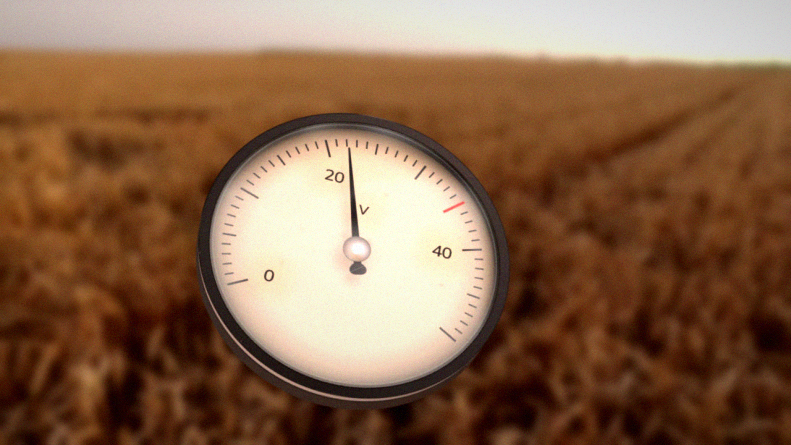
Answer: 22V
